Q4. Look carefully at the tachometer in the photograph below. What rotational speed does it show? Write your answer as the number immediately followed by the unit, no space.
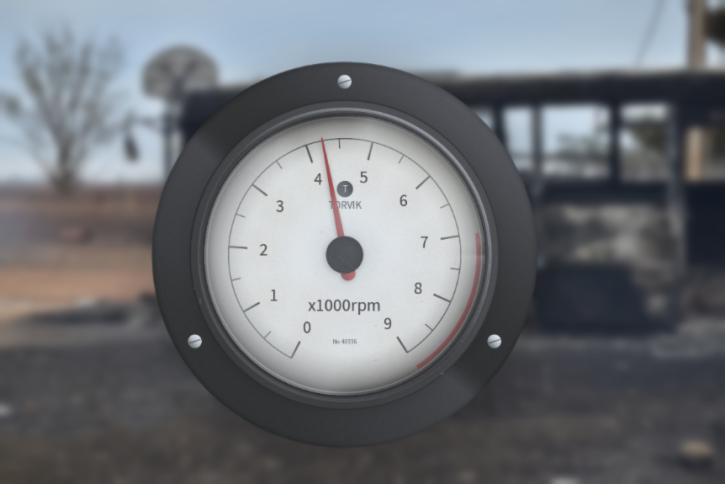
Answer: 4250rpm
